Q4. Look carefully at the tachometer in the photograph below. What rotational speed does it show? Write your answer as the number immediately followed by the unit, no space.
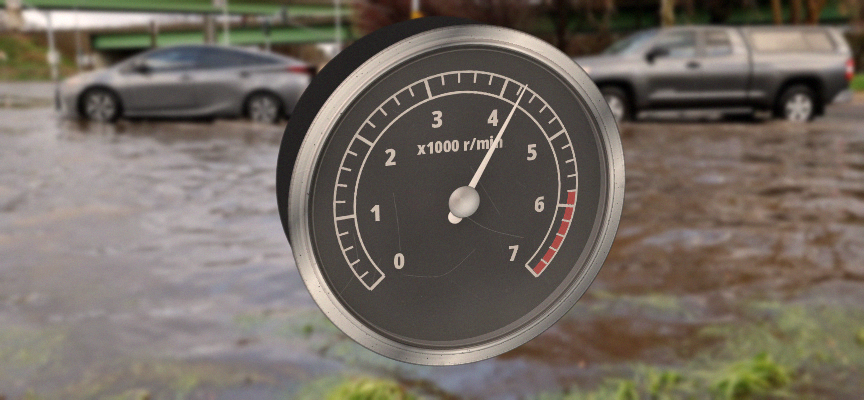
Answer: 4200rpm
